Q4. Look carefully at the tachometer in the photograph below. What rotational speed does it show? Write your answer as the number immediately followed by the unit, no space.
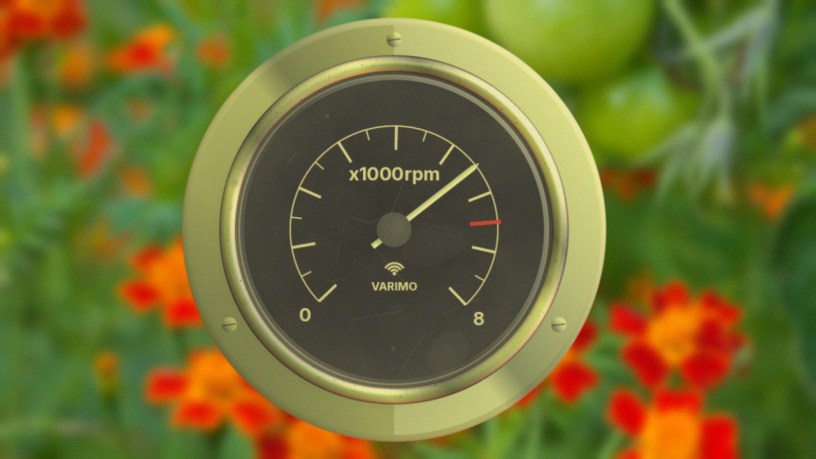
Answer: 5500rpm
